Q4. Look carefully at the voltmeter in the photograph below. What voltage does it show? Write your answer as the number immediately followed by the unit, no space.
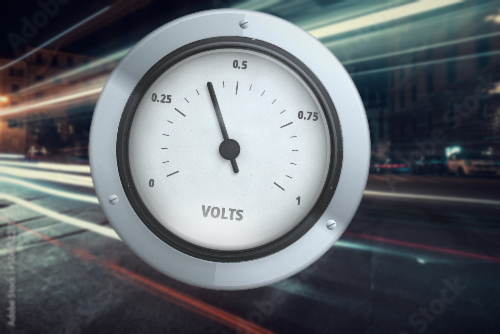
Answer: 0.4V
